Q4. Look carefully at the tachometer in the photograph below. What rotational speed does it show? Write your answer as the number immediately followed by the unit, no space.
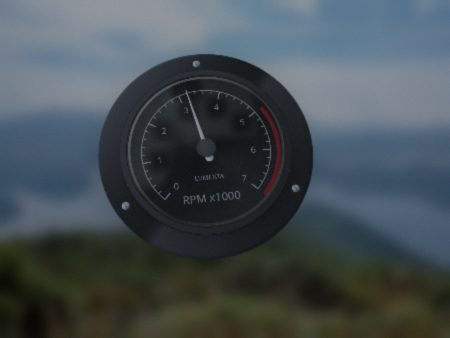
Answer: 3200rpm
